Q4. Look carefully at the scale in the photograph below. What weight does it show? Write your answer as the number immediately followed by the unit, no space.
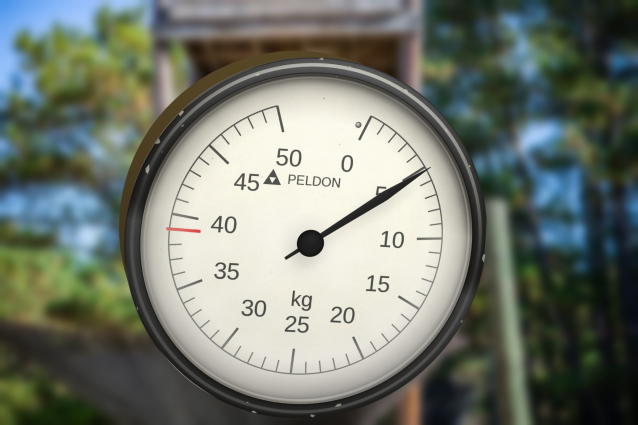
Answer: 5kg
